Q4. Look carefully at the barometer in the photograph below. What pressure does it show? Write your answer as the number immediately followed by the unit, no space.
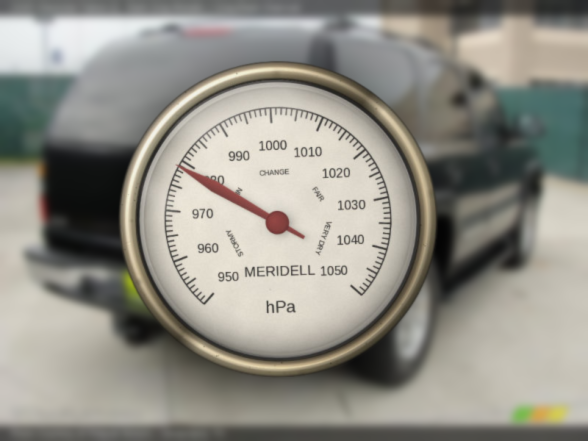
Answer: 979hPa
